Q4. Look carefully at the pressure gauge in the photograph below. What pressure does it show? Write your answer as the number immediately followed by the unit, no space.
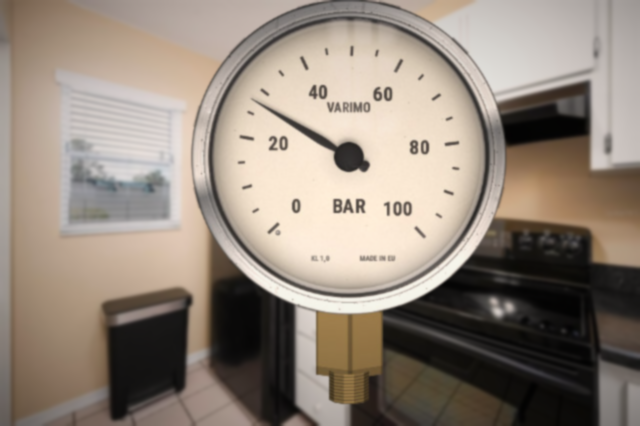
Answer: 27.5bar
